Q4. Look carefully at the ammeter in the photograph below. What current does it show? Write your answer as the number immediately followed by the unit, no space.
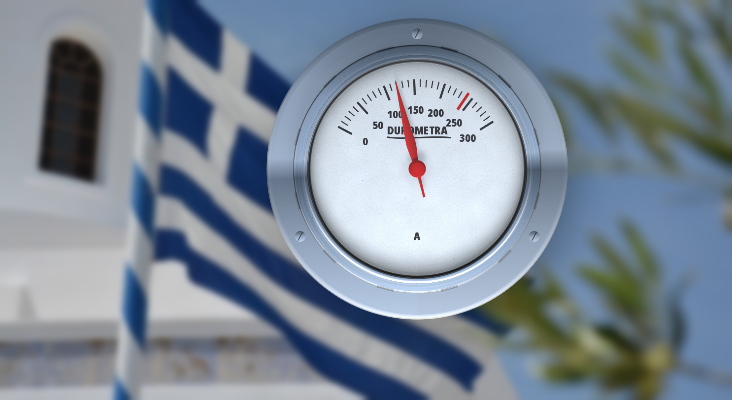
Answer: 120A
